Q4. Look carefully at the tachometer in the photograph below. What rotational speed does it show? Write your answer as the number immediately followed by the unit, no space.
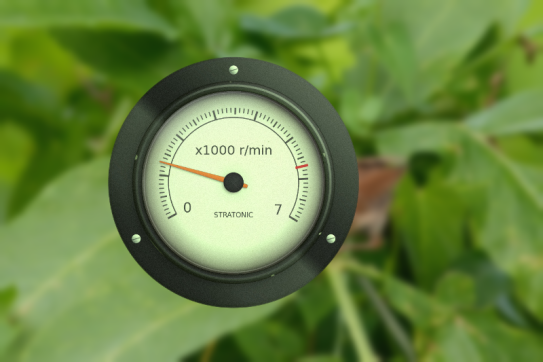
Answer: 1300rpm
